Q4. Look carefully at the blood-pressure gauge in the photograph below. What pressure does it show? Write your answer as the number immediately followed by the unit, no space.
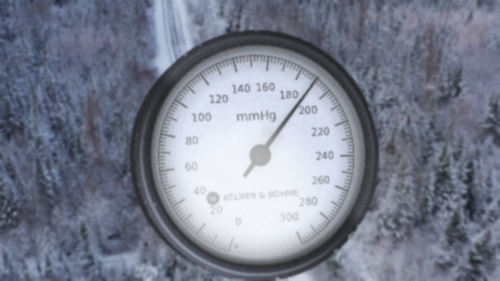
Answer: 190mmHg
